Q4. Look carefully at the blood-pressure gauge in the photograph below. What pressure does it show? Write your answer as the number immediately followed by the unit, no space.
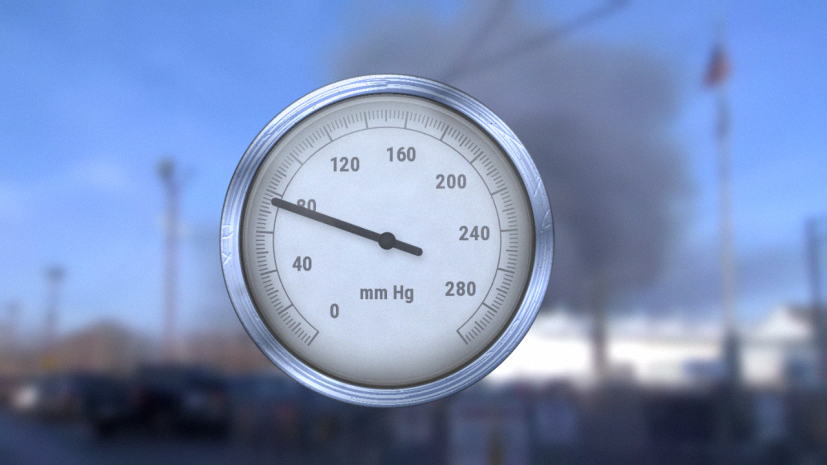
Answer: 76mmHg
